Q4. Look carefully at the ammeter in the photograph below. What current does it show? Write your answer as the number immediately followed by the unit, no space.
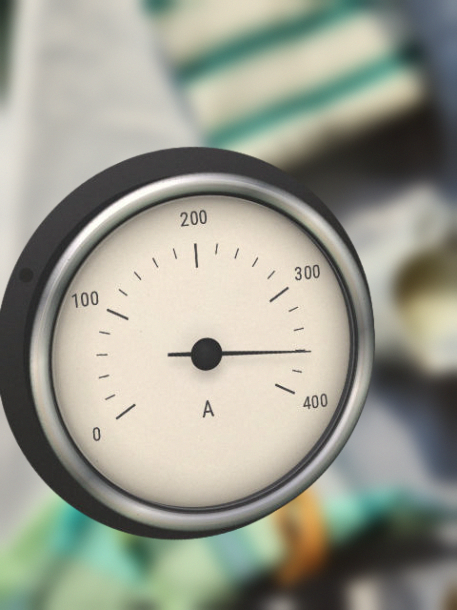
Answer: 360A
